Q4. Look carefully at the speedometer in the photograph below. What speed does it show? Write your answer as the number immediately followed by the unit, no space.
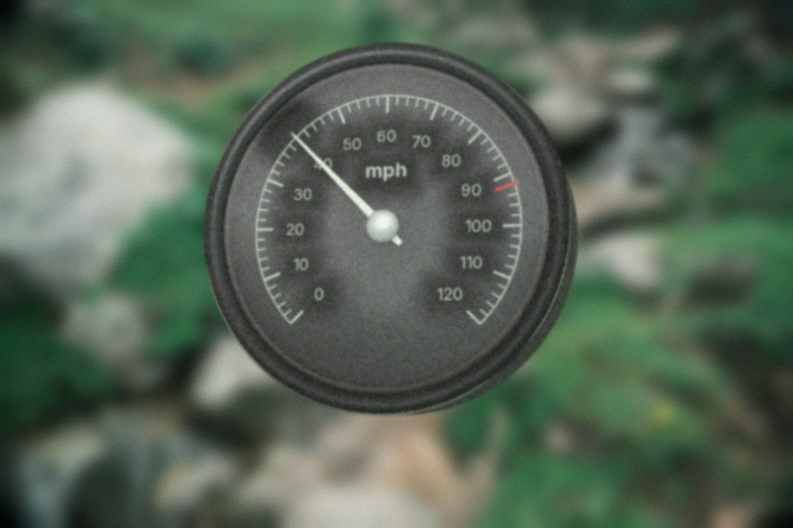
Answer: 40mph
